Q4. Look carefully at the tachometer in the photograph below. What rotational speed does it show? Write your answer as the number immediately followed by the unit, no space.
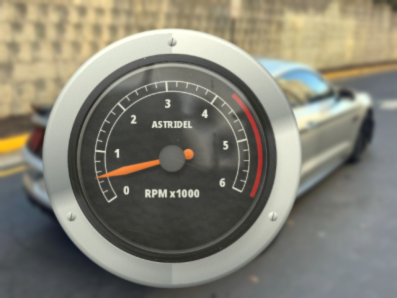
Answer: 500rpm
